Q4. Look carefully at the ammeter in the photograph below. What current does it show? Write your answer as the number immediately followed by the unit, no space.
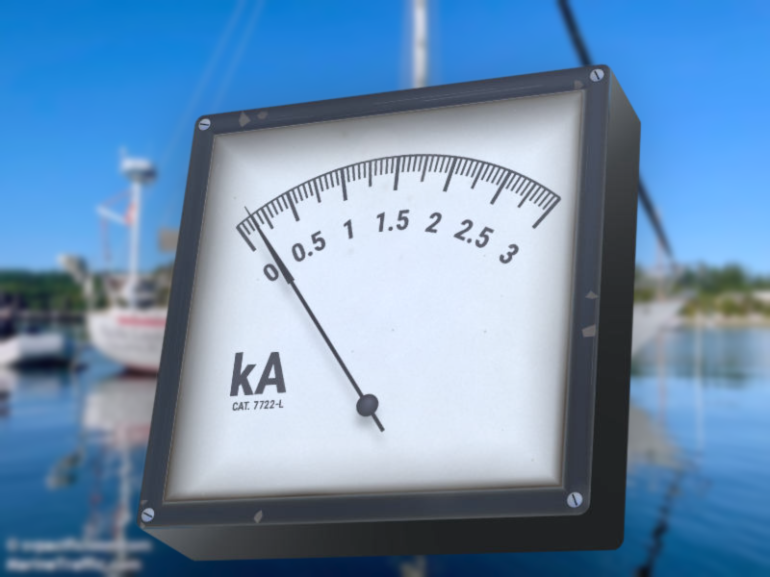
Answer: 0.15kA
